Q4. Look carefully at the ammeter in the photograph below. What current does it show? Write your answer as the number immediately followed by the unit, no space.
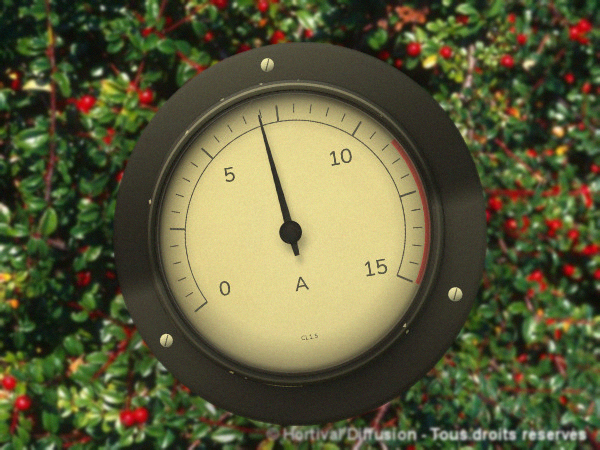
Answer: 7A
